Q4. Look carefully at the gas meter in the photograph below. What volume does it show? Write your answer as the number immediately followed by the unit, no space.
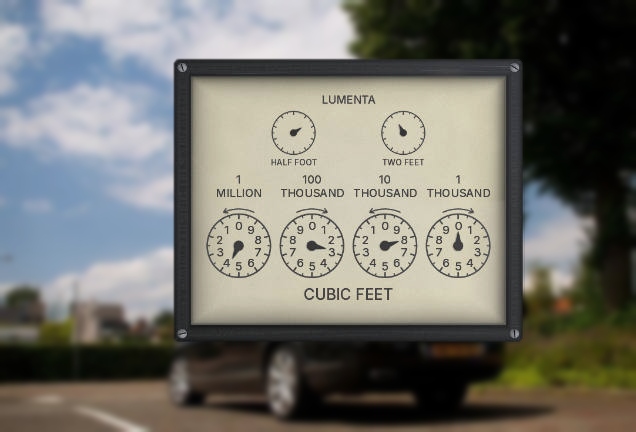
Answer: 428000ft³
